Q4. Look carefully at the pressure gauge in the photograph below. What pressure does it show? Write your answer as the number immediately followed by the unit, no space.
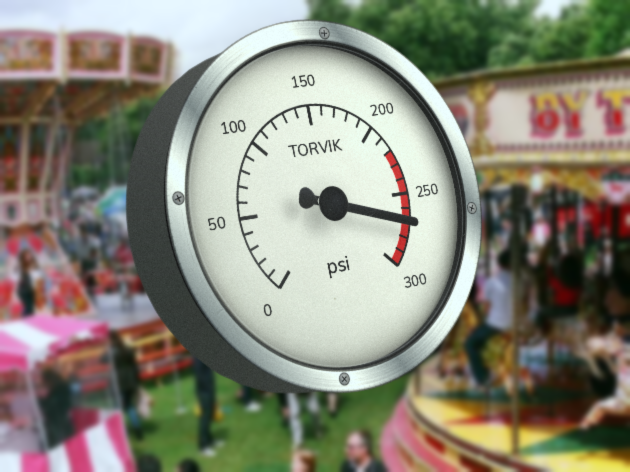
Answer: 270psi
